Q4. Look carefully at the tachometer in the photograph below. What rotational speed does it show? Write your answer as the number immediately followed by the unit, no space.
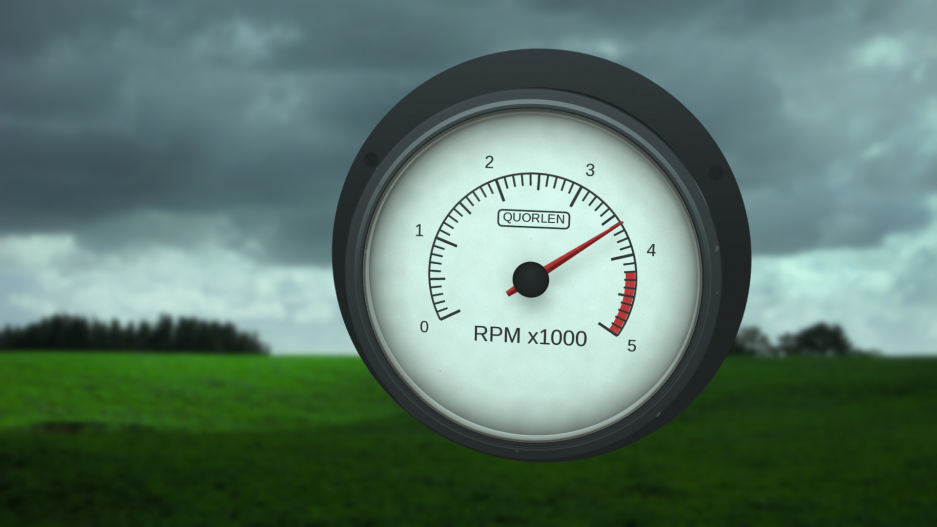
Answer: 3600rpm
